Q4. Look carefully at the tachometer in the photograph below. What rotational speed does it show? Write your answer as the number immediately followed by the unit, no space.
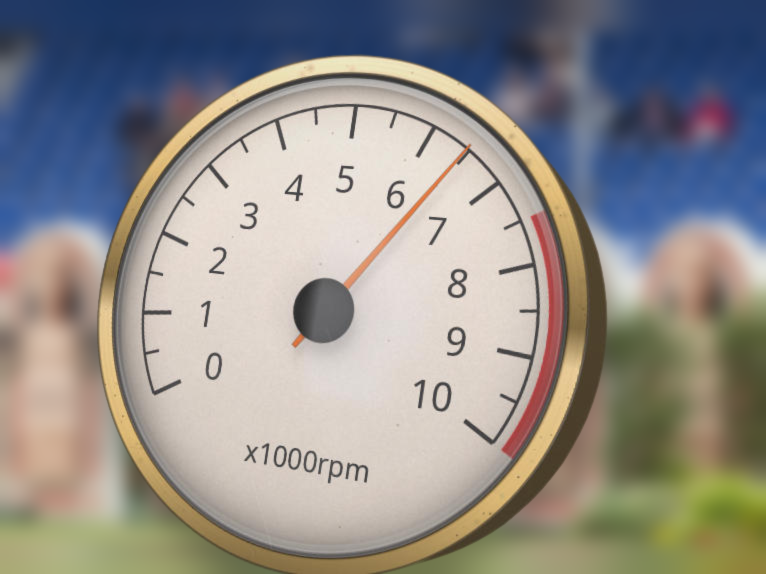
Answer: 6500rpm
